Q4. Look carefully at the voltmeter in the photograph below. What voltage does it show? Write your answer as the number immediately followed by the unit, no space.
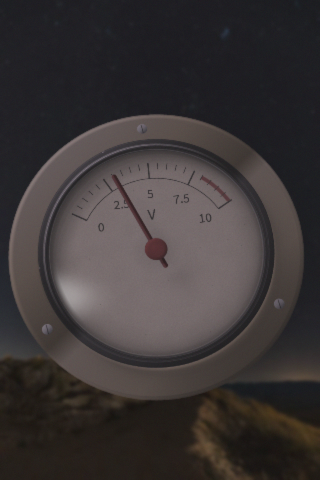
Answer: 3V
